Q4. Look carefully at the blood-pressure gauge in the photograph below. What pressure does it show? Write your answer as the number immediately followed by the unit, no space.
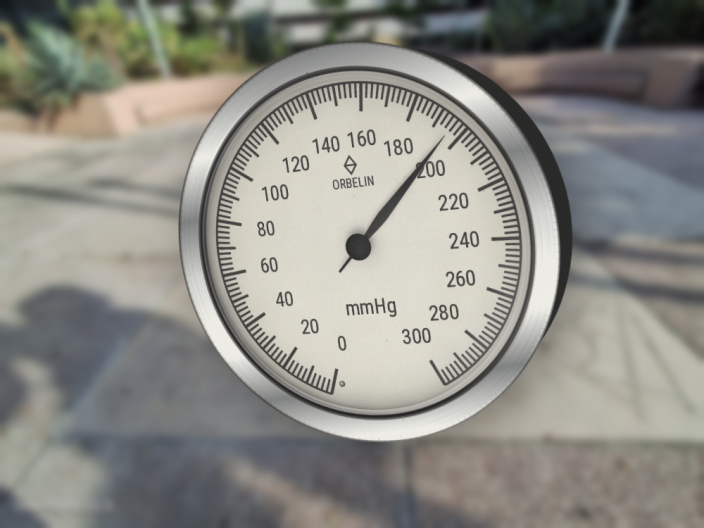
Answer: 196mmHg
